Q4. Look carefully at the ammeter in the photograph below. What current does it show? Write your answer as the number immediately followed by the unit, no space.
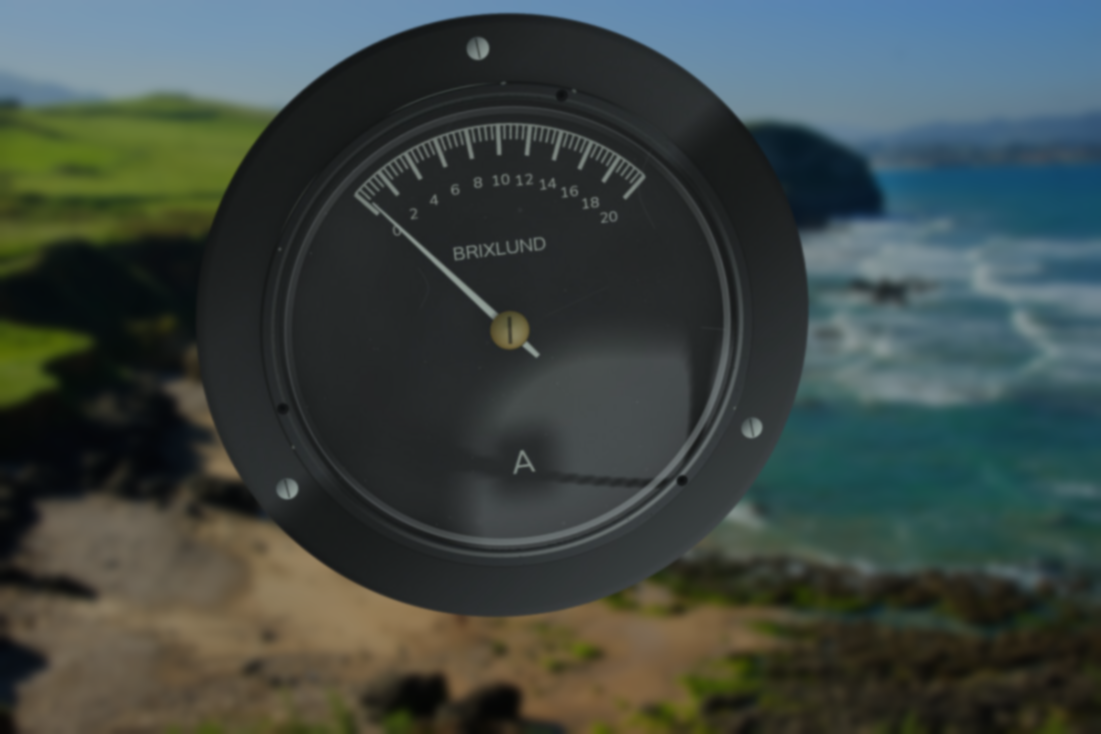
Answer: 0.4A
